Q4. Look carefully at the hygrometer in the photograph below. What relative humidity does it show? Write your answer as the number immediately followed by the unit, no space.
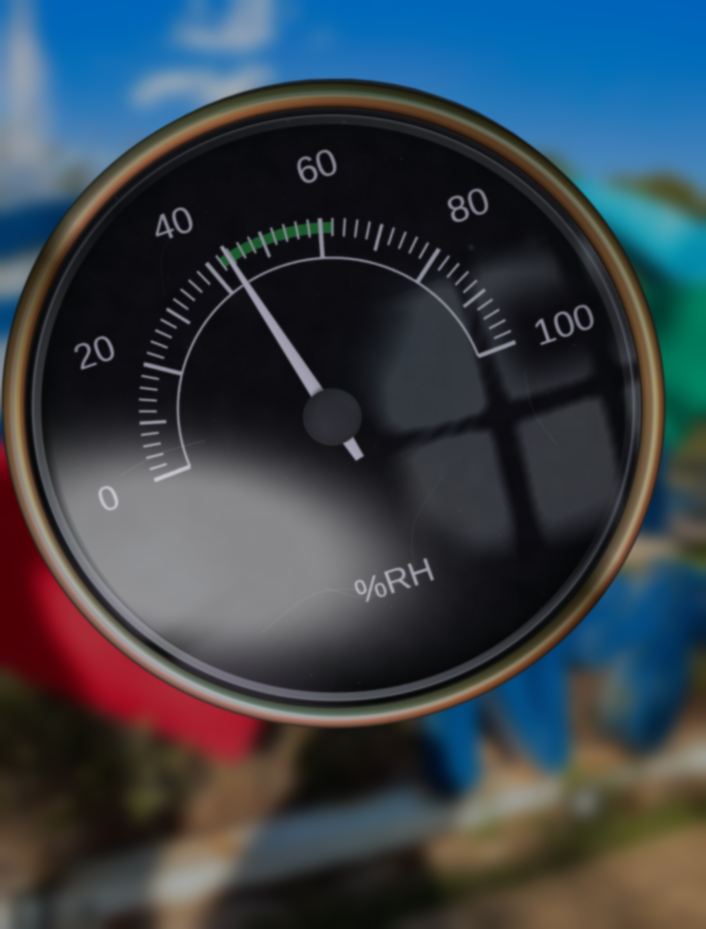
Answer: 44%
